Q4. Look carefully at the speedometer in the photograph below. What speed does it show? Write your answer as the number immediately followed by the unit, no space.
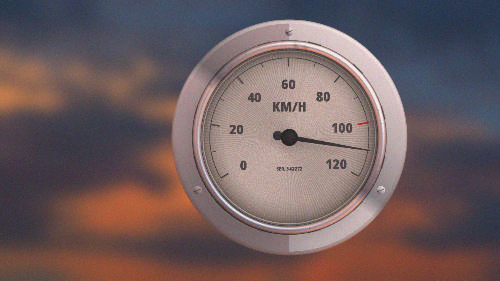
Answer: 110km/h
